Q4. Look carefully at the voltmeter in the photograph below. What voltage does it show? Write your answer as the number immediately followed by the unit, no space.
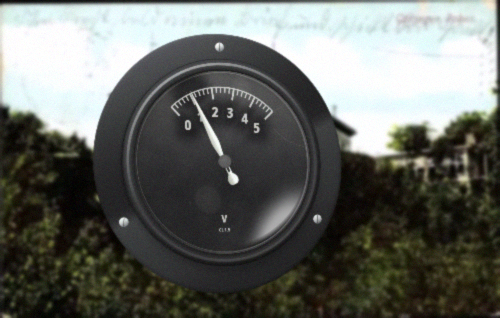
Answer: 1V
